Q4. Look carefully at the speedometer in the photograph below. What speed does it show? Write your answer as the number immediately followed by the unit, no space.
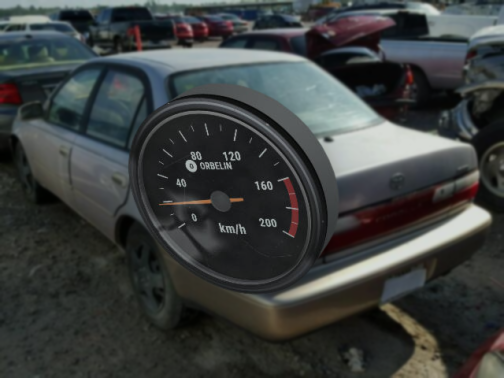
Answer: 20km/h
